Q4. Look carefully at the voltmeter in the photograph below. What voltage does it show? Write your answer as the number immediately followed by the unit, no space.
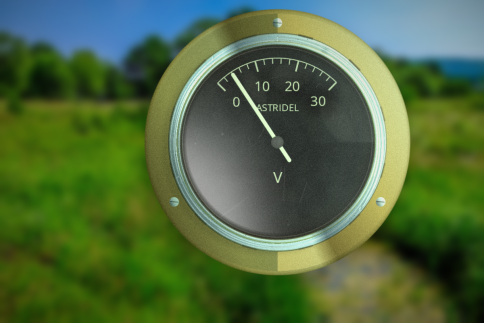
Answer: 4V
